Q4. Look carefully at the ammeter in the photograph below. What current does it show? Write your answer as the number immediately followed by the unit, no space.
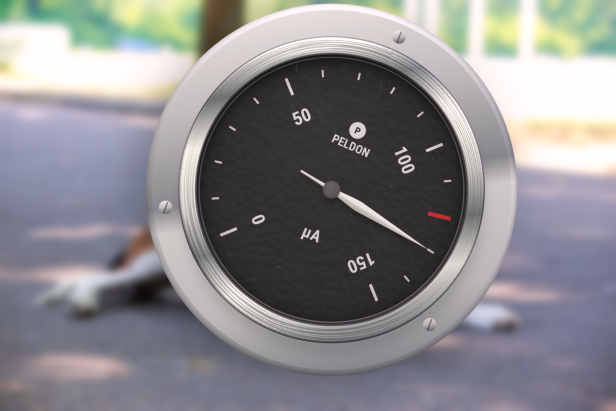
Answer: 130µA
